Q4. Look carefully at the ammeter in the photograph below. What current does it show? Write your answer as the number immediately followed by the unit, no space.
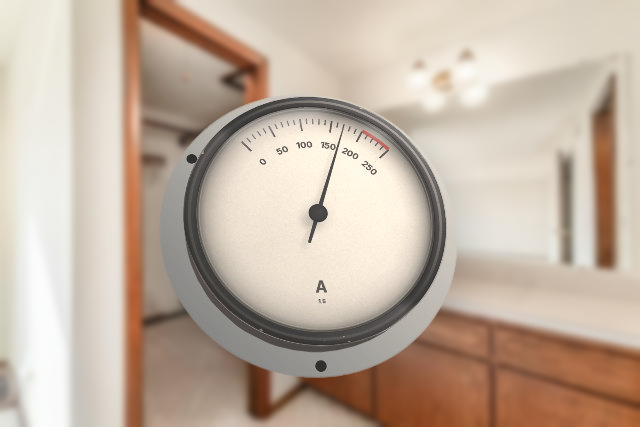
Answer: 170A
